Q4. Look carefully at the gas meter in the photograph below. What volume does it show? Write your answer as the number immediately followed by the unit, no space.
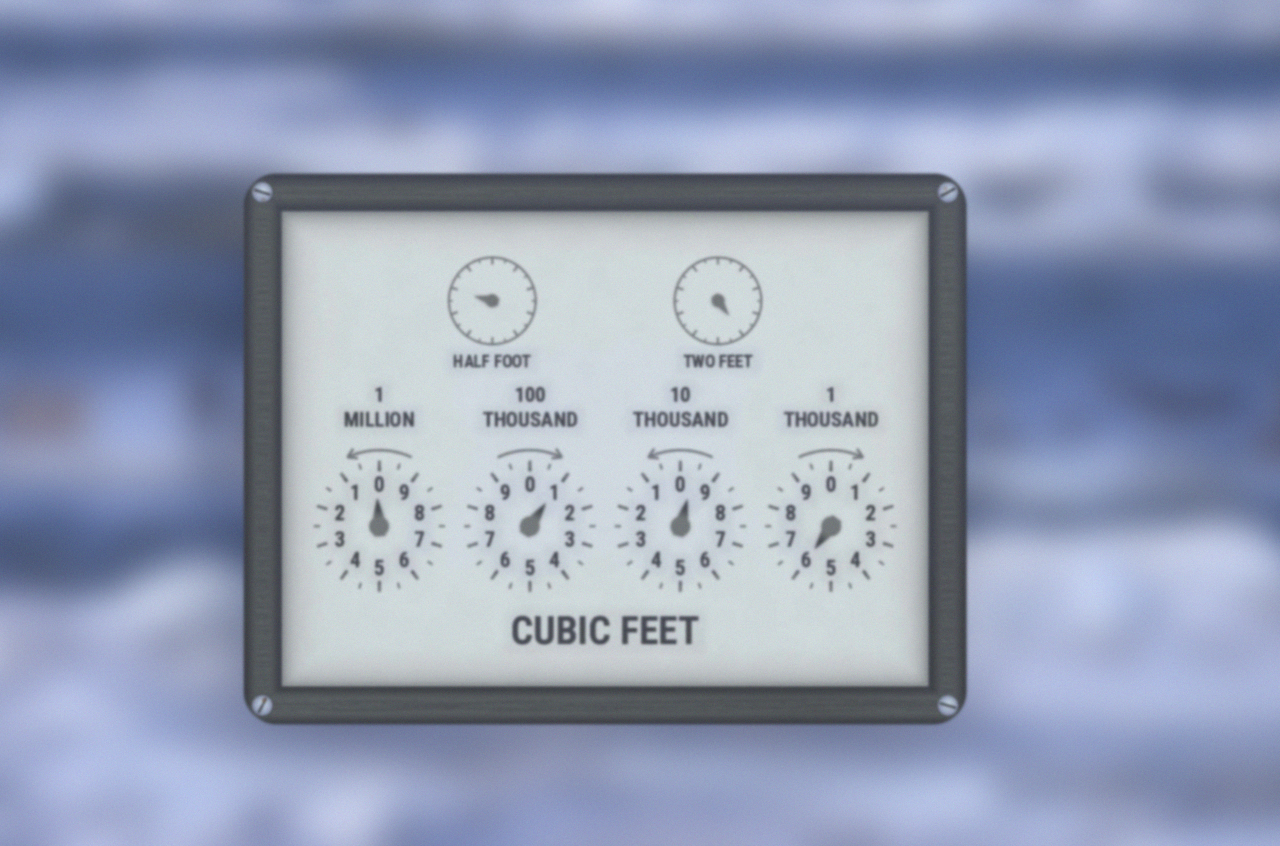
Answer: 9600ft³
